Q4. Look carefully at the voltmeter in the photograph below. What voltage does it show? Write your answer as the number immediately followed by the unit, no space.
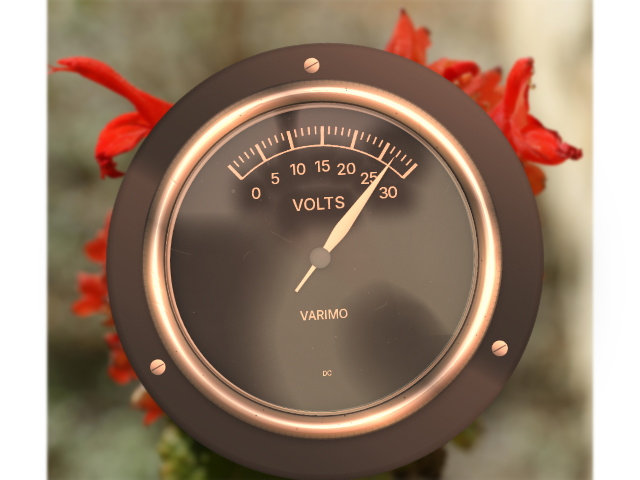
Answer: 27V
